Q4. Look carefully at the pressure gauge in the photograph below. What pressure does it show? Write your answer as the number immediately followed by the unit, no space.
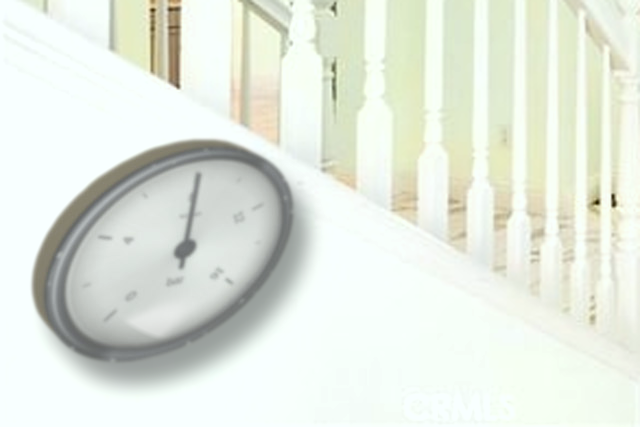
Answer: 8bar
